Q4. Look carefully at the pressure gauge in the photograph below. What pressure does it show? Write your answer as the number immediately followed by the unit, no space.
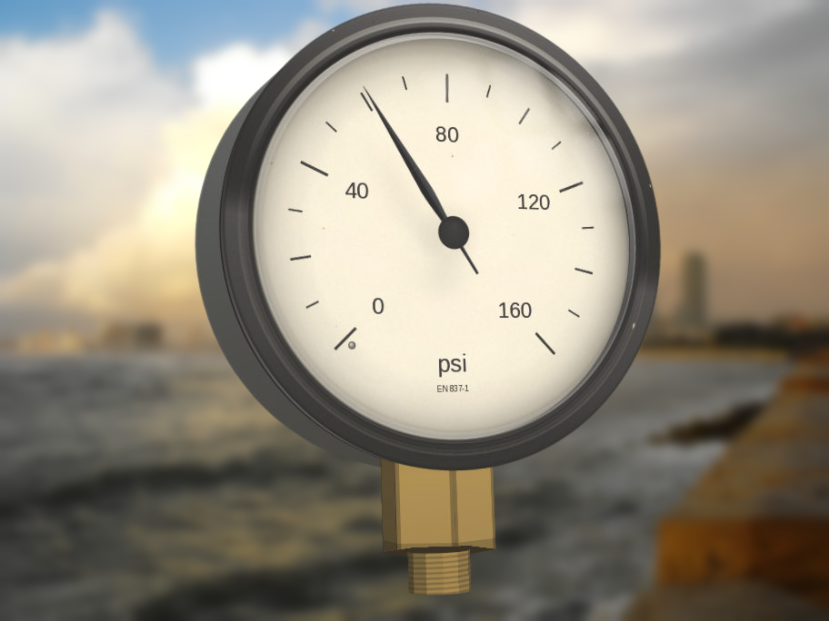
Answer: 60psi
